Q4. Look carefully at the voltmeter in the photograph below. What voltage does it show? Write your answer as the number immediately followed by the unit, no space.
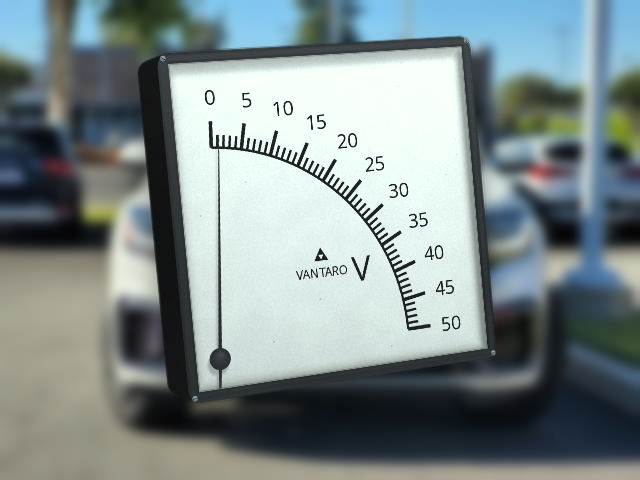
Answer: 1V
